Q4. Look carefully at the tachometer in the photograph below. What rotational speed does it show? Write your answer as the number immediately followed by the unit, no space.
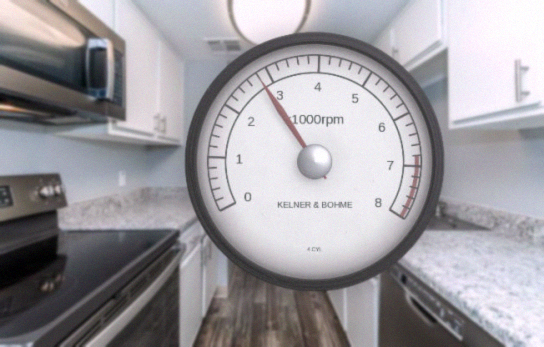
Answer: 2800rpm
